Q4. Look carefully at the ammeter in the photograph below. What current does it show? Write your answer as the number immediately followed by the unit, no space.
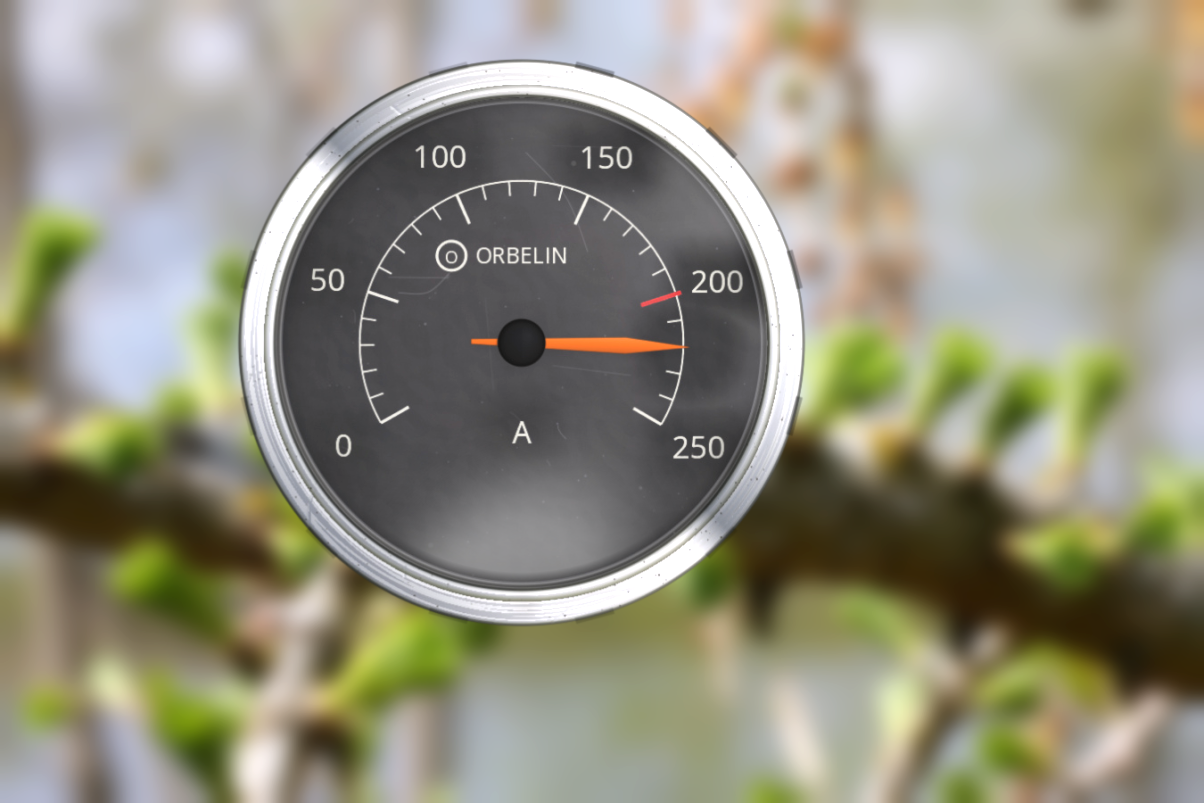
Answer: 220A
